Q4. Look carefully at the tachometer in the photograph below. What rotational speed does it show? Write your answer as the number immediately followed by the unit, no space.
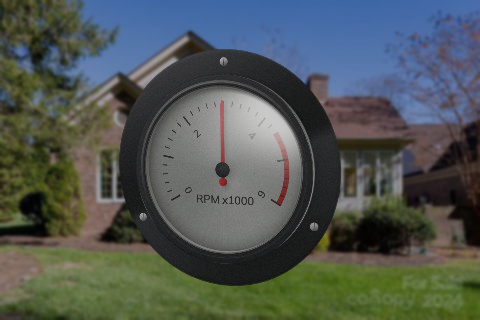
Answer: 3000rpm
